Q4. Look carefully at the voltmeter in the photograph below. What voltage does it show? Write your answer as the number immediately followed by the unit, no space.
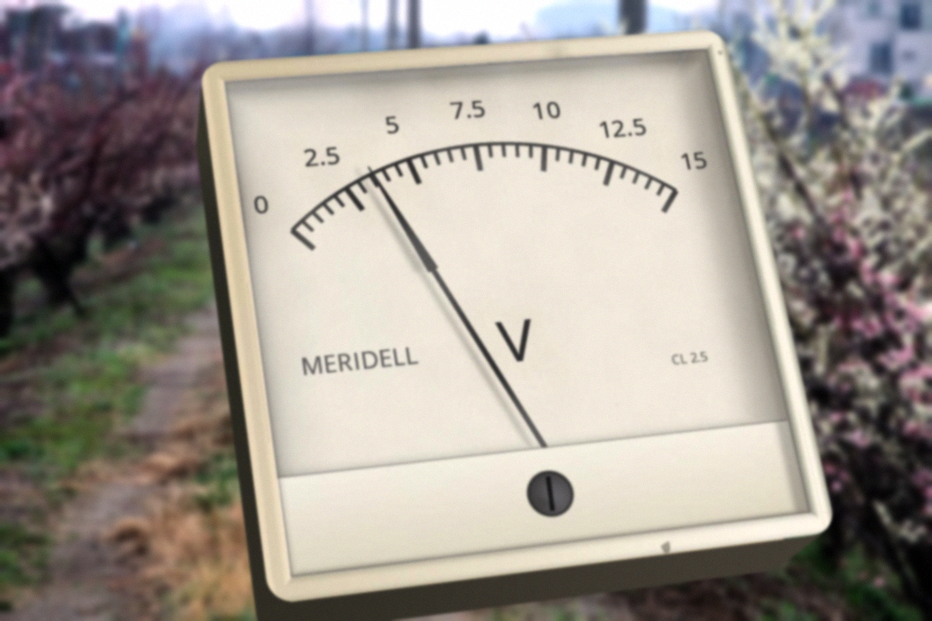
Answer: 3.5V
